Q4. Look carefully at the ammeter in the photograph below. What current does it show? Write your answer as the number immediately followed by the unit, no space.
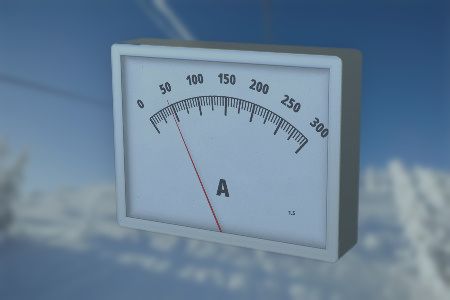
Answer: 50A
